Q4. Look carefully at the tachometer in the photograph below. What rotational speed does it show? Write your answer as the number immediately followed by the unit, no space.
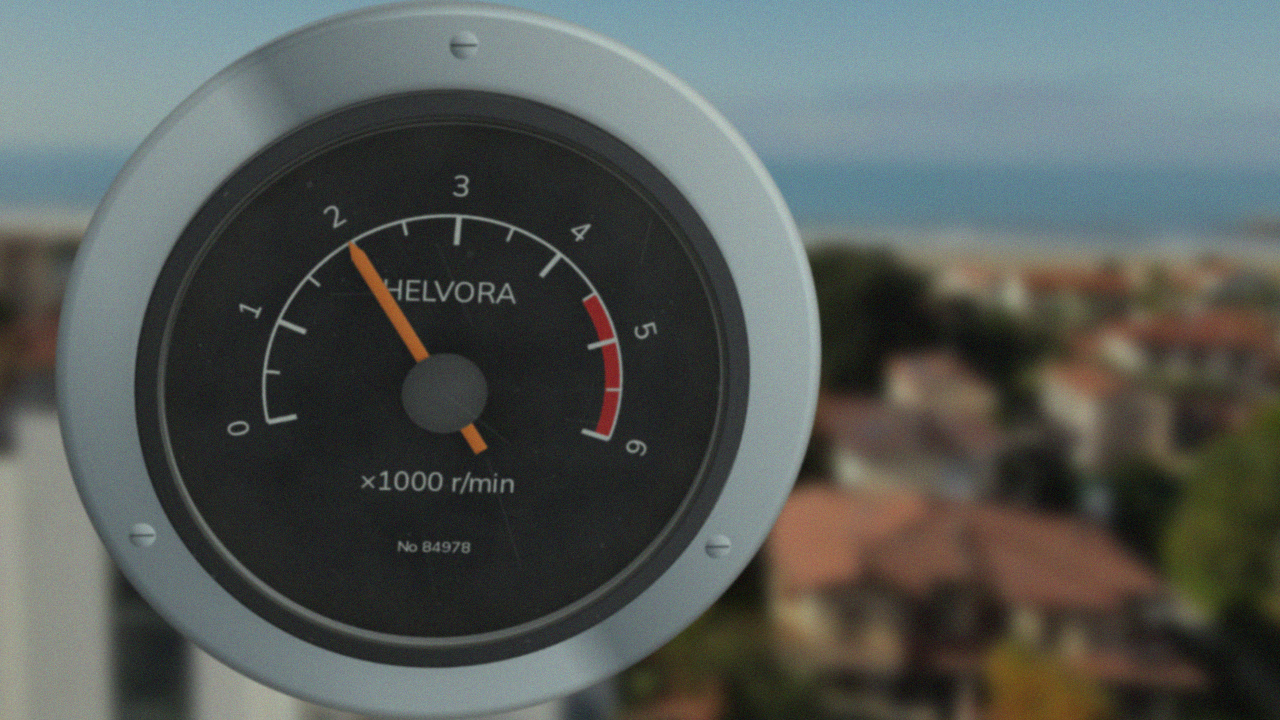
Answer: 2000rpm
